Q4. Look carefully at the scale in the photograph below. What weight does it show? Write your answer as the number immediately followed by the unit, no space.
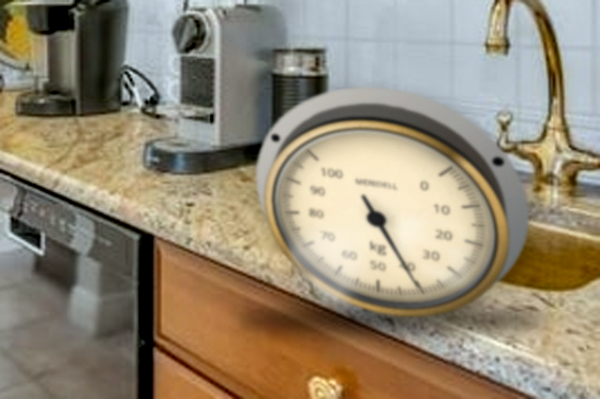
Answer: 40kg
